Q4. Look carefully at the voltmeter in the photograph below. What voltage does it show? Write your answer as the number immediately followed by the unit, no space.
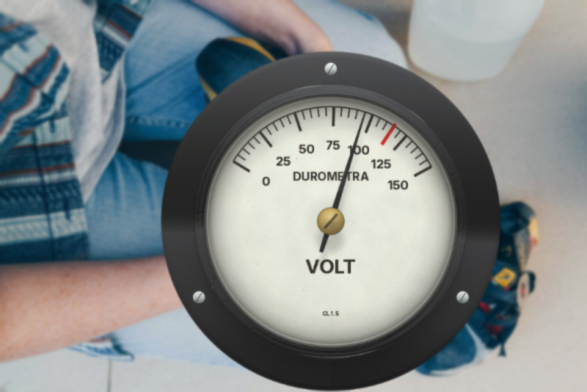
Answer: 95V
